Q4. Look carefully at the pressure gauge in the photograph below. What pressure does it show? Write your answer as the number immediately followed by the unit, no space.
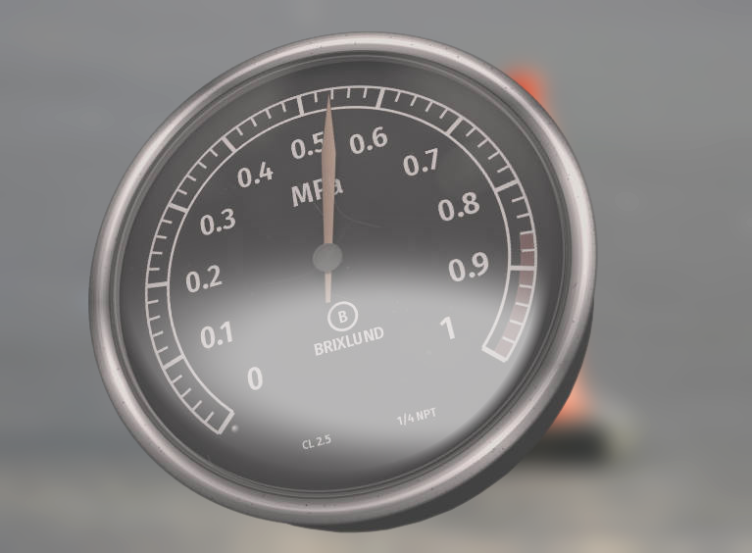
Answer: 0.54MPa
